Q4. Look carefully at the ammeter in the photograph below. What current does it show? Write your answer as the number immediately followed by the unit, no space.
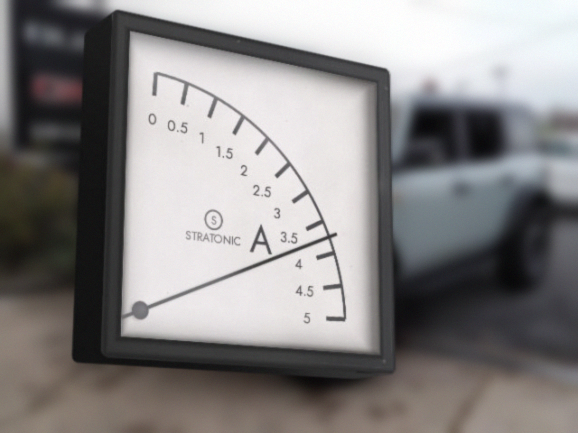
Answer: 3.75A
